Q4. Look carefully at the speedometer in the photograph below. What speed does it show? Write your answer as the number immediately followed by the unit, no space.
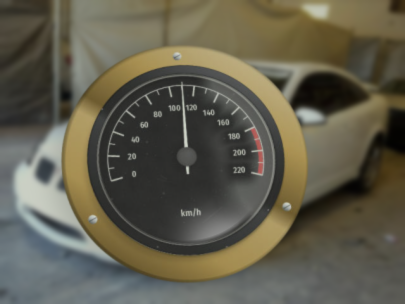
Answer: 110km/h
